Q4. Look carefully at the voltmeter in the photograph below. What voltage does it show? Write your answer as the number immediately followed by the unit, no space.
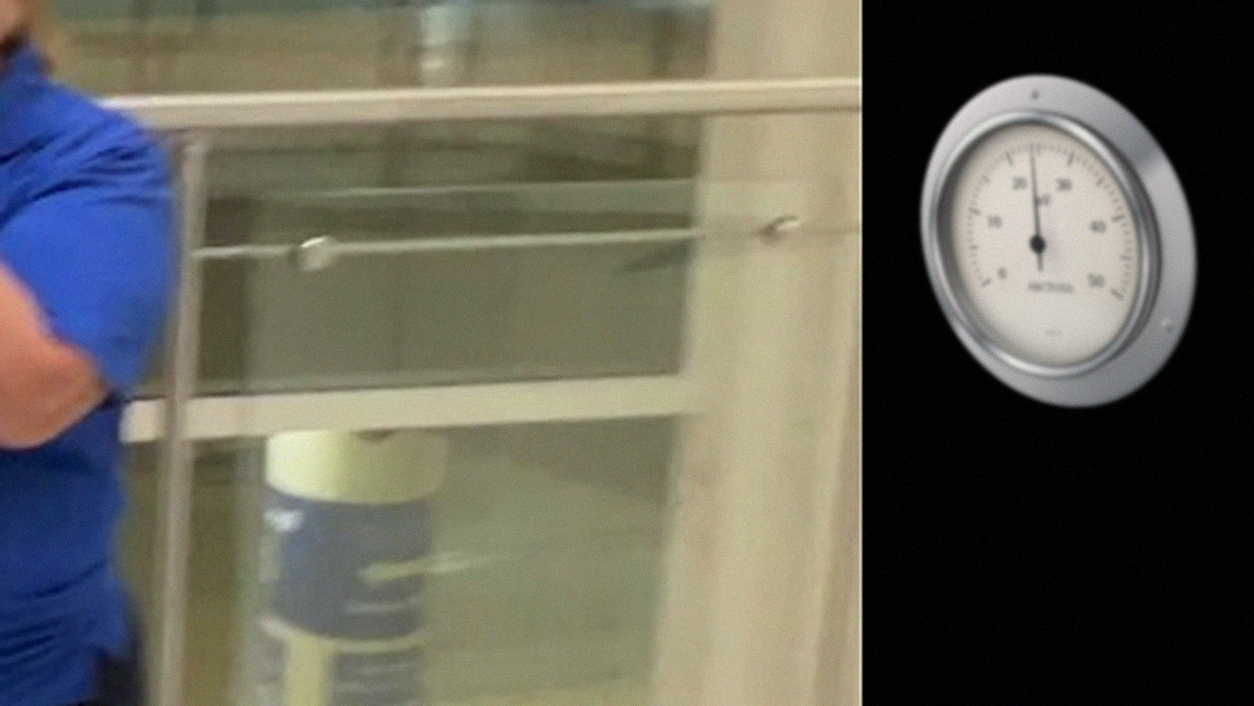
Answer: 25mV
